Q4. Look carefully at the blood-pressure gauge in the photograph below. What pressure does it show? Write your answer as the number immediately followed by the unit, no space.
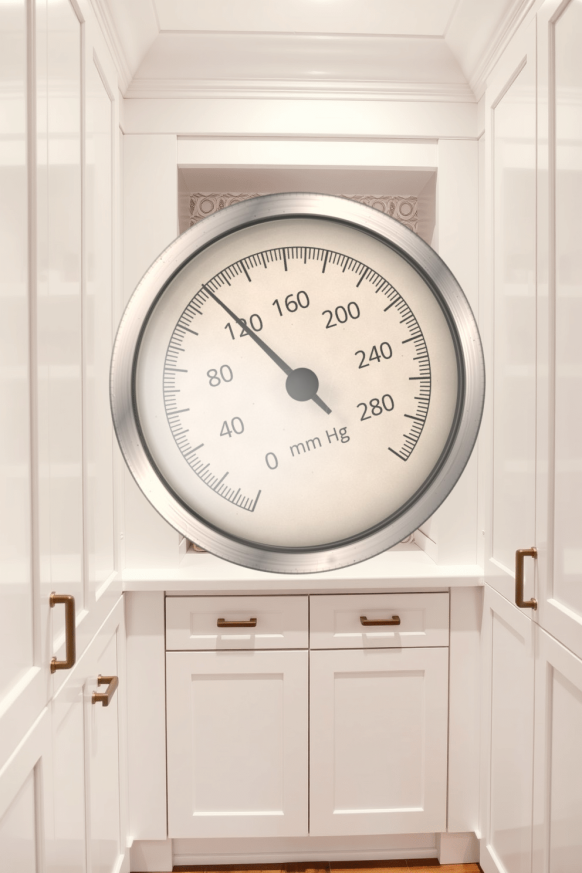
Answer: 120mmHg
